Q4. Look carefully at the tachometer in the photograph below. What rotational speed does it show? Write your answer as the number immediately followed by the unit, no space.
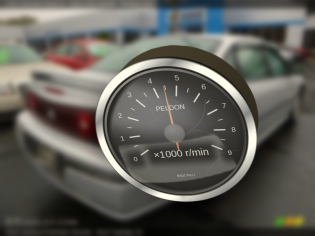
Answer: 4500rpm
